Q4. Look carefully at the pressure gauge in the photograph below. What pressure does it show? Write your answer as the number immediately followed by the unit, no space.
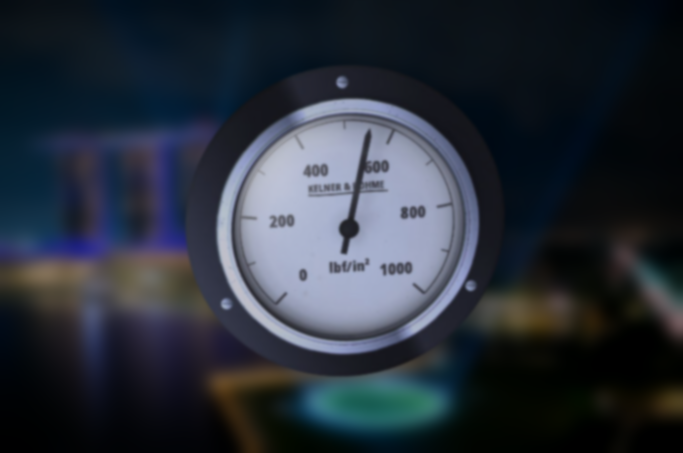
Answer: 550psi
